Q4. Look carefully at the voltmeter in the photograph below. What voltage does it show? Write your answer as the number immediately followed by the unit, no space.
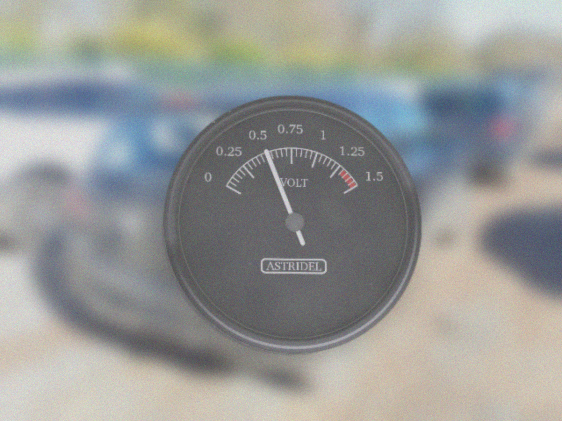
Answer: 0.5V
